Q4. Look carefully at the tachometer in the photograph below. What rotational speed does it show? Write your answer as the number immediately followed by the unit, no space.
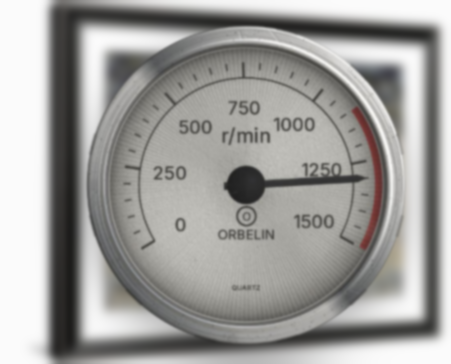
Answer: 1300rpm
